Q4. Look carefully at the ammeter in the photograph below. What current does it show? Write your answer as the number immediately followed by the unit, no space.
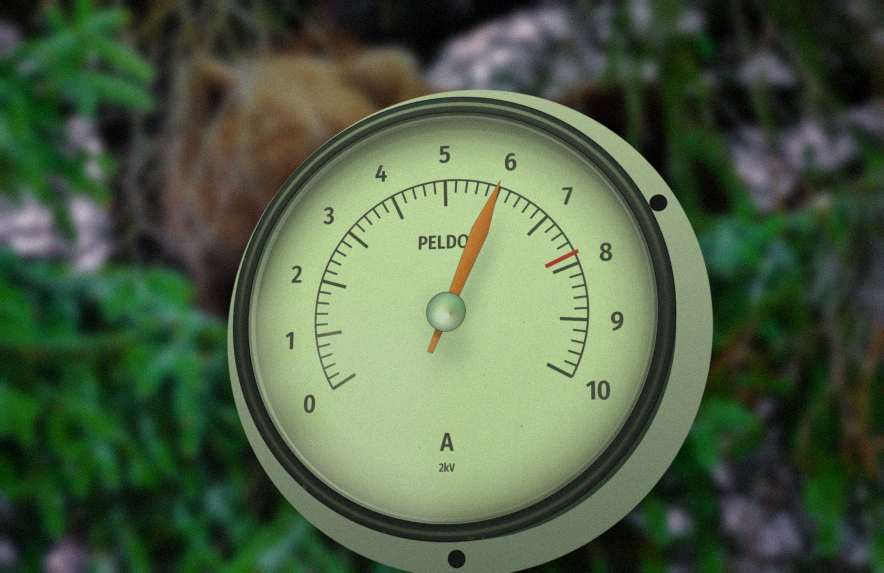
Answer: 6A
